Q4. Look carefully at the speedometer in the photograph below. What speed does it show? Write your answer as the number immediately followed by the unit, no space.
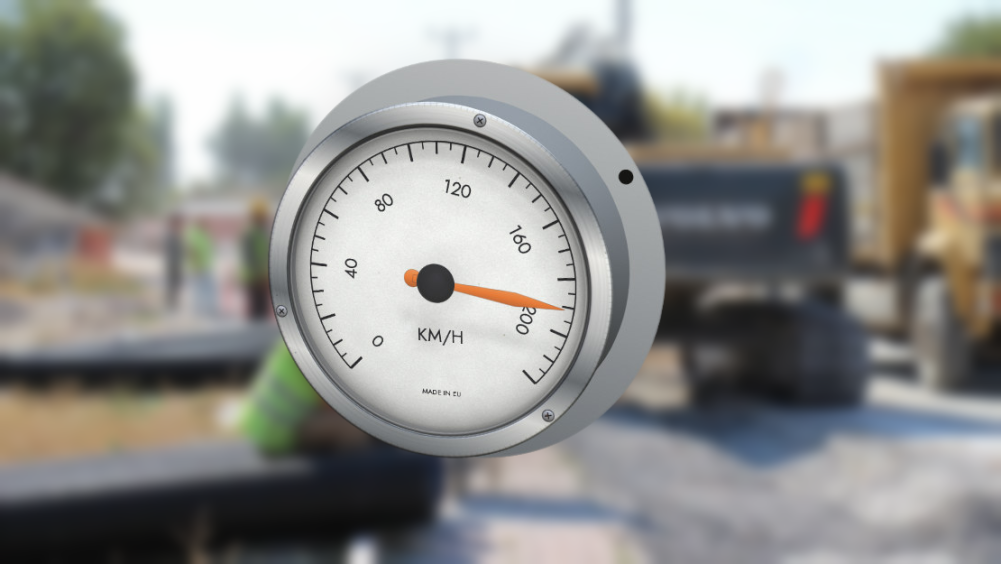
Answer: 190km/h
